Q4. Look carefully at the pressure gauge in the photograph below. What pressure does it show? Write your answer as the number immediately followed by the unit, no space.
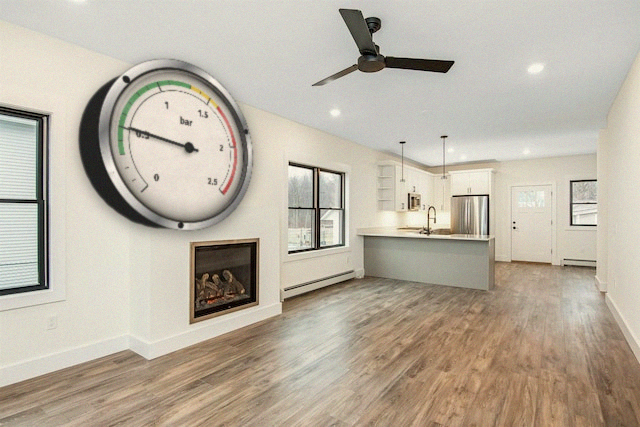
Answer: 0.5bar
